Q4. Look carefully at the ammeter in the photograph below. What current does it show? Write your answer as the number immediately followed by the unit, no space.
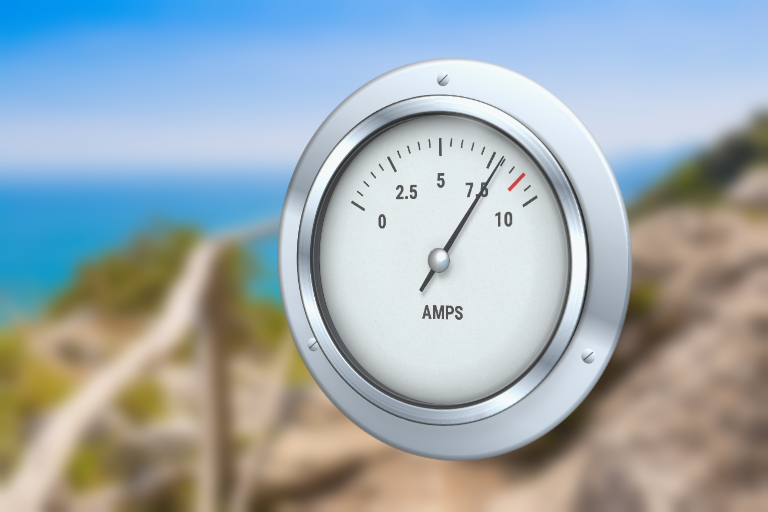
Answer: 8A
